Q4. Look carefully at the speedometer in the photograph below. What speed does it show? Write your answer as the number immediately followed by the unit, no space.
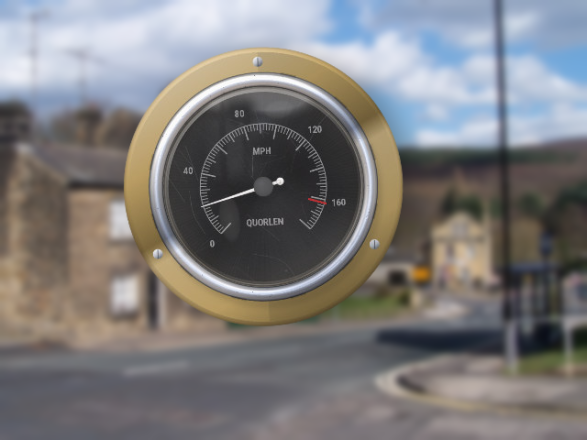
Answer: 20mph
